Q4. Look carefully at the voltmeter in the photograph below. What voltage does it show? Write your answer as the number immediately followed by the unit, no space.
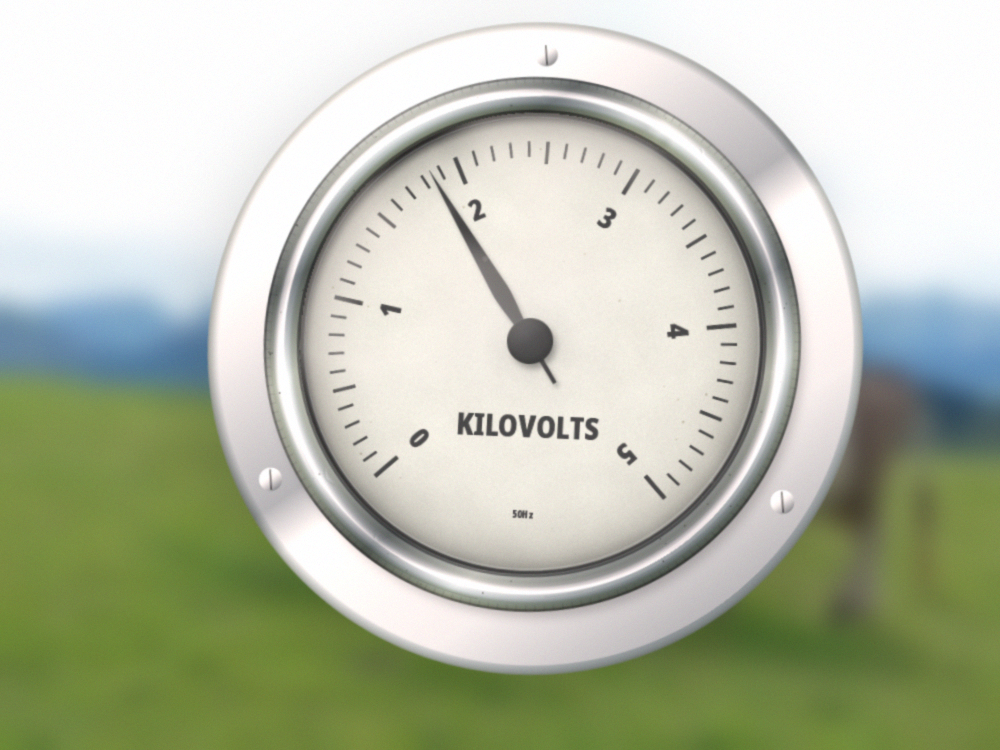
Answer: 1.85kV
